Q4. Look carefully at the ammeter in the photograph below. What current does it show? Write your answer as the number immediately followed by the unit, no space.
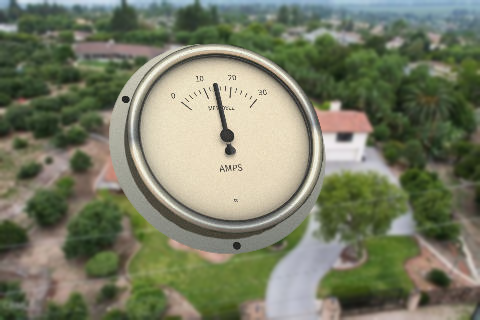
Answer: 14A
